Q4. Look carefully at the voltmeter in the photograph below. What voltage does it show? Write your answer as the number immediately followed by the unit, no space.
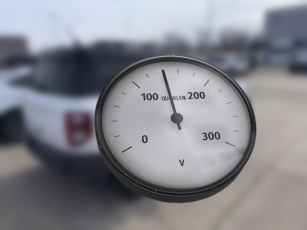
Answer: 140V
